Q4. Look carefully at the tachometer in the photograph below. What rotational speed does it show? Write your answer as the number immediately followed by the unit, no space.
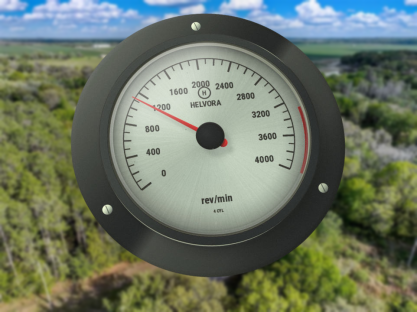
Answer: 1100rpm
